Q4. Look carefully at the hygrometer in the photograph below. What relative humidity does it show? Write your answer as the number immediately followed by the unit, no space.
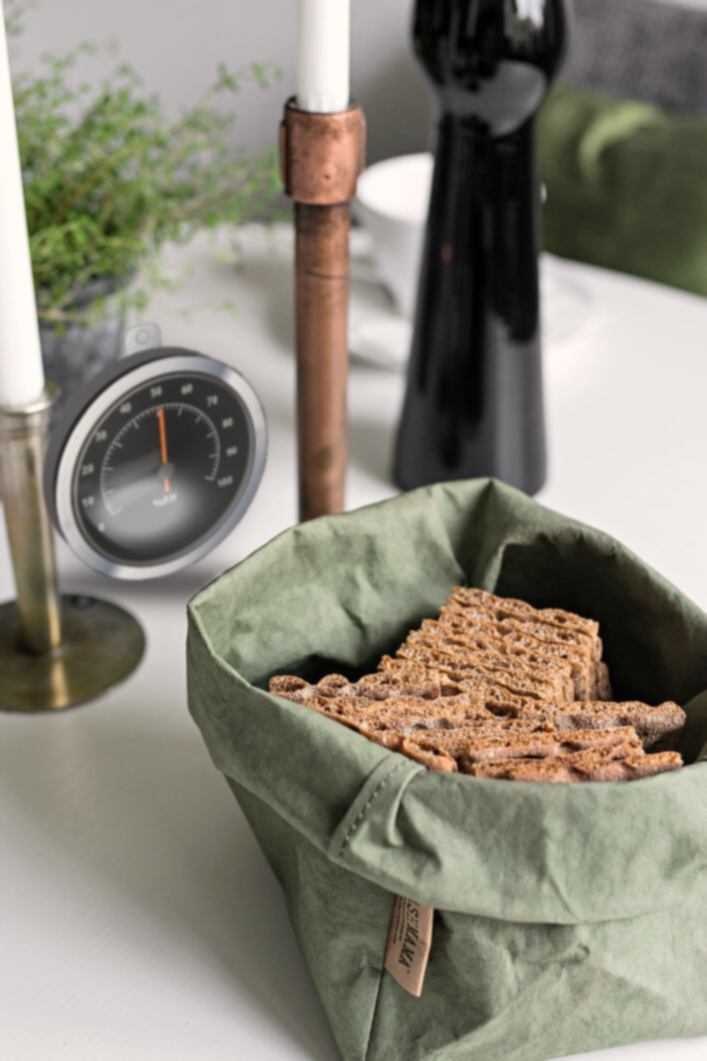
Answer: 50%
